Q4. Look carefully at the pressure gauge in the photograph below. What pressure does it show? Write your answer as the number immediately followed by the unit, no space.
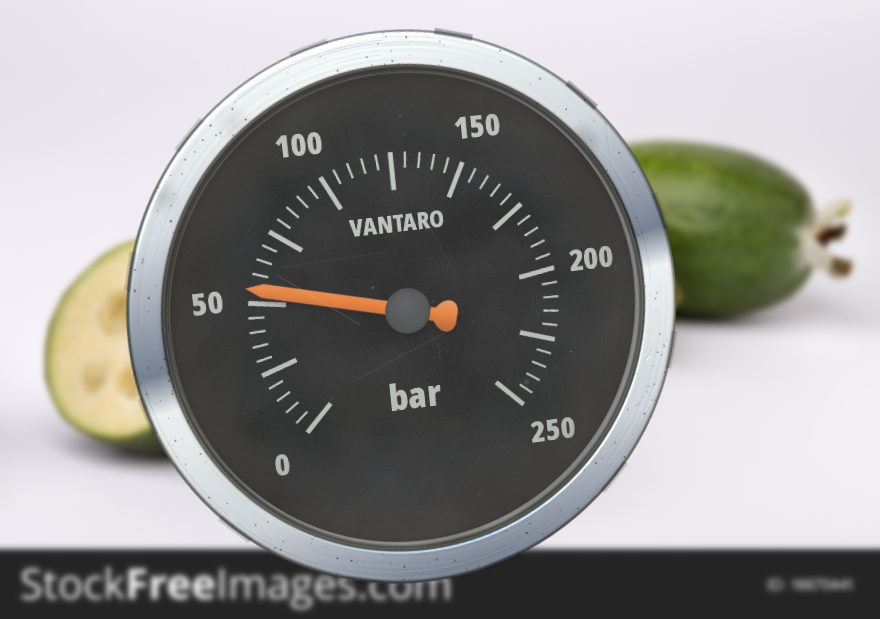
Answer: 55bar
